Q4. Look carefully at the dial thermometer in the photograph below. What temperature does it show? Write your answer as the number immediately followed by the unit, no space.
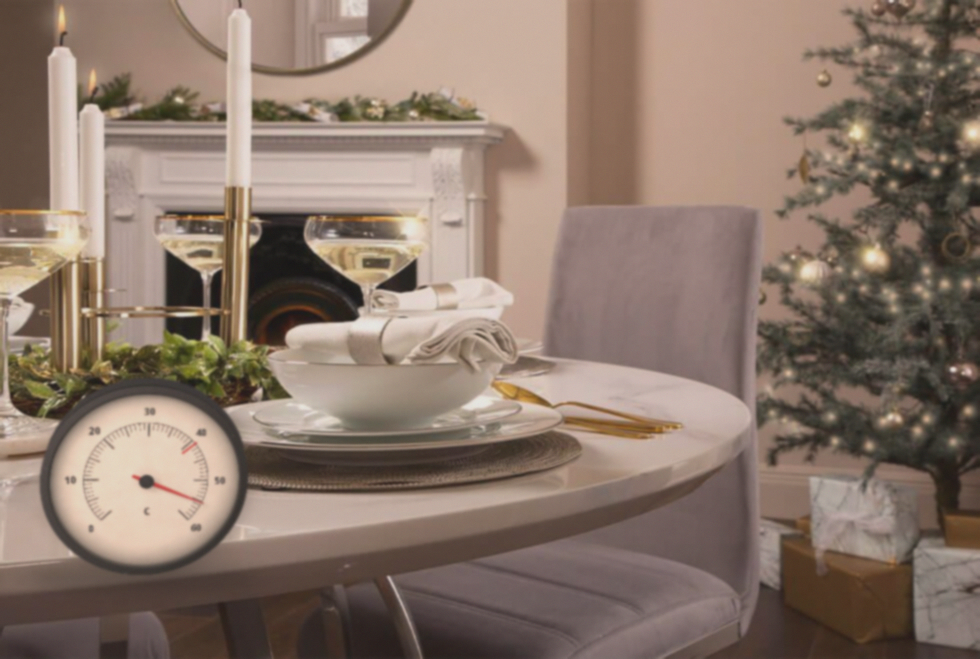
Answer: 55°C
